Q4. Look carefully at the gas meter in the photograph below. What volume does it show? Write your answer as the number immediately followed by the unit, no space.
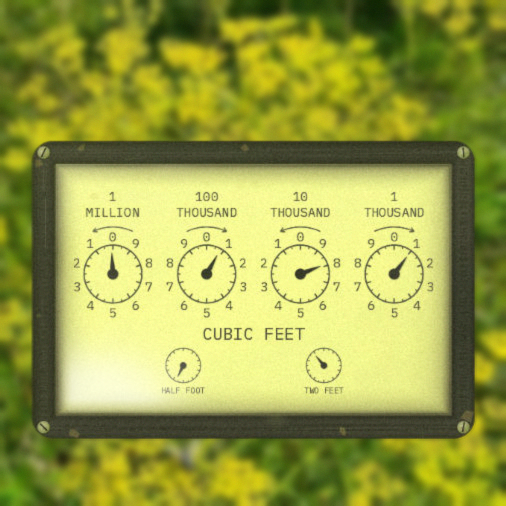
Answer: 8100ft³
